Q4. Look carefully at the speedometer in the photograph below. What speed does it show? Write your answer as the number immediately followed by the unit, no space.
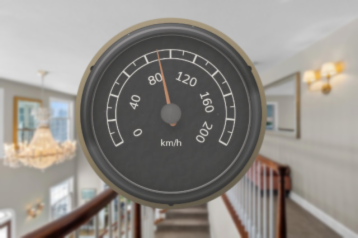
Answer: 90km/h
